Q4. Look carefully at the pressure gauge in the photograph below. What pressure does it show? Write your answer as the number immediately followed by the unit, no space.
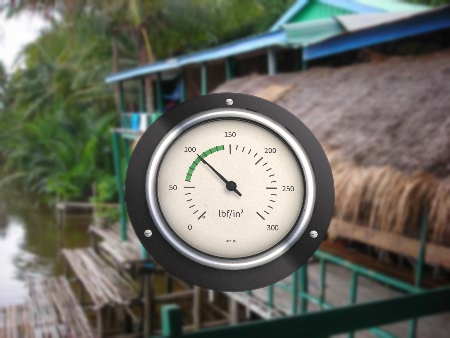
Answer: 100psi
